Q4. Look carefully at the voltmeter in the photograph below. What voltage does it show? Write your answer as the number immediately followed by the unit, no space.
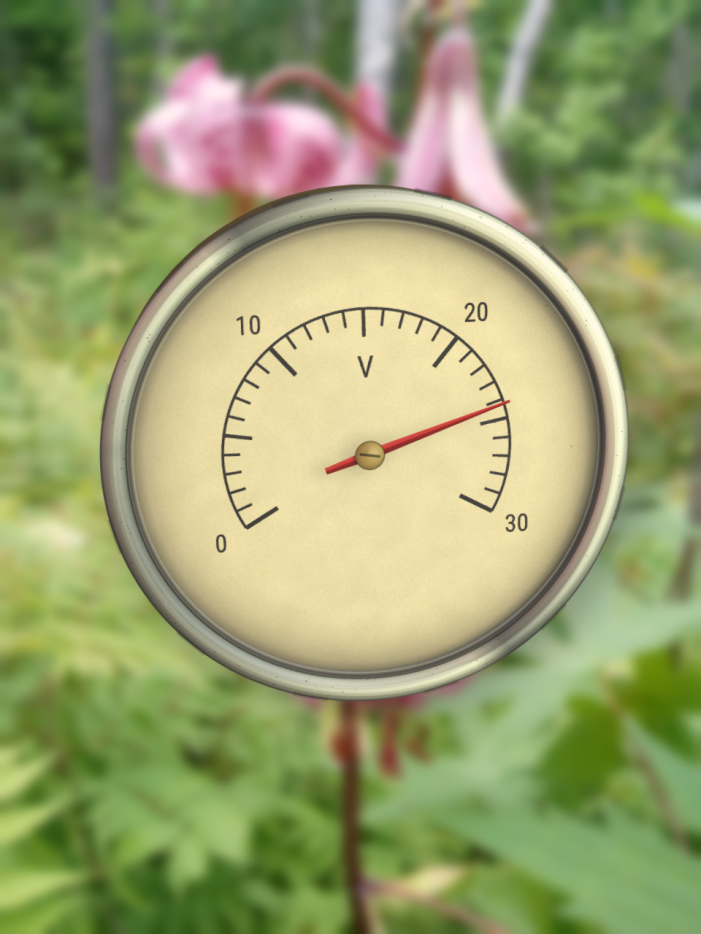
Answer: 24V
